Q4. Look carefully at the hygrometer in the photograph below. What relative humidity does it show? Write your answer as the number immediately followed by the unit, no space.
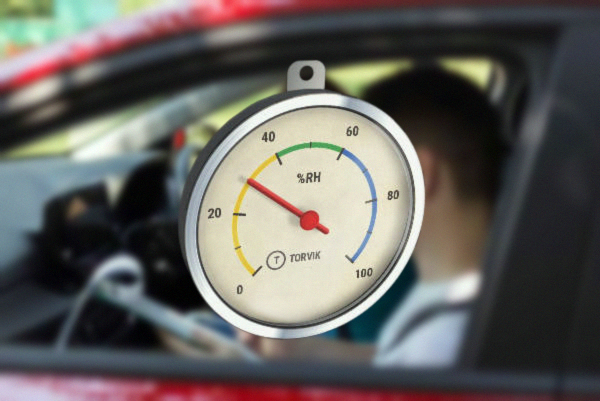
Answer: 30%
